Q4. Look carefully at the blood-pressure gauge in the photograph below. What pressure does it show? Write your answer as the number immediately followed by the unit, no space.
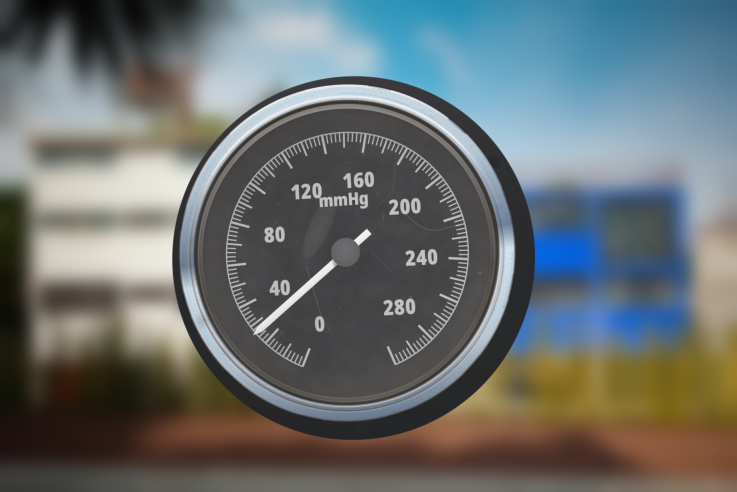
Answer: 26mmHg
